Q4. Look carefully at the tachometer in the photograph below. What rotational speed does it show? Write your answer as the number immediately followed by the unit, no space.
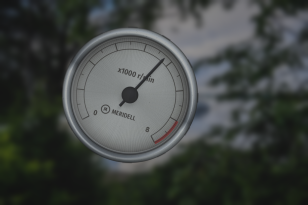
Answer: 4750rpm
